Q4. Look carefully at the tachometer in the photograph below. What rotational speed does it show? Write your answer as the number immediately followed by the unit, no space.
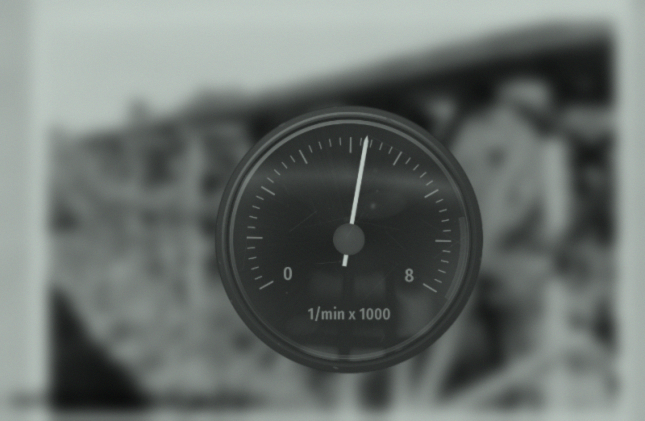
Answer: 4300rpm
